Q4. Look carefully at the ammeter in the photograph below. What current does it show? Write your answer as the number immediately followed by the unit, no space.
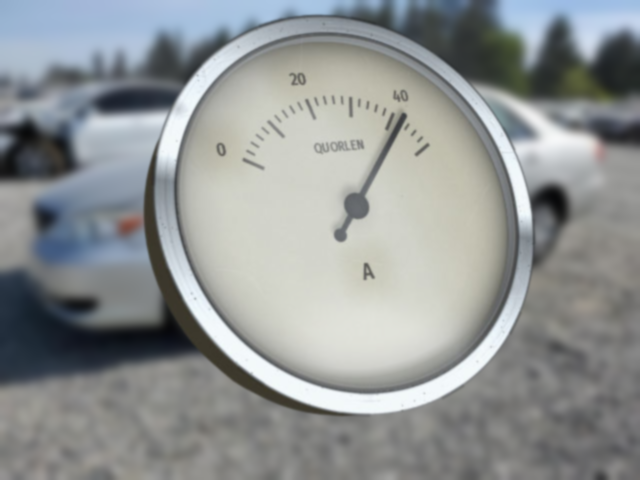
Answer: 42A
